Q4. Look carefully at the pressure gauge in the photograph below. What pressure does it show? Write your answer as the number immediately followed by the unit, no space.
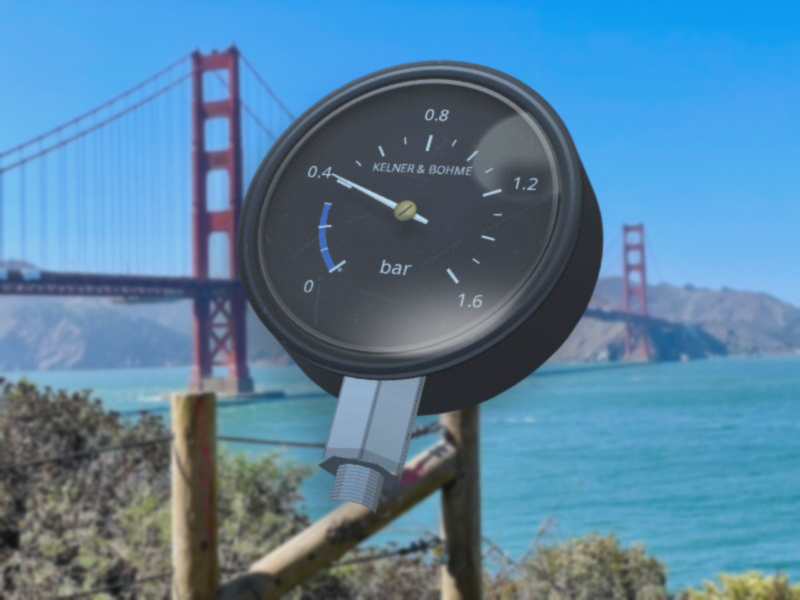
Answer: 0.4bar
